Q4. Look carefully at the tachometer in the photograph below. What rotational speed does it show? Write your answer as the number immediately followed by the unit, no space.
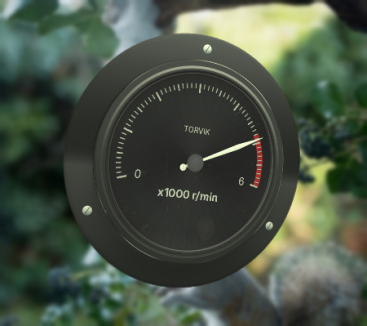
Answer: 4900rpm
